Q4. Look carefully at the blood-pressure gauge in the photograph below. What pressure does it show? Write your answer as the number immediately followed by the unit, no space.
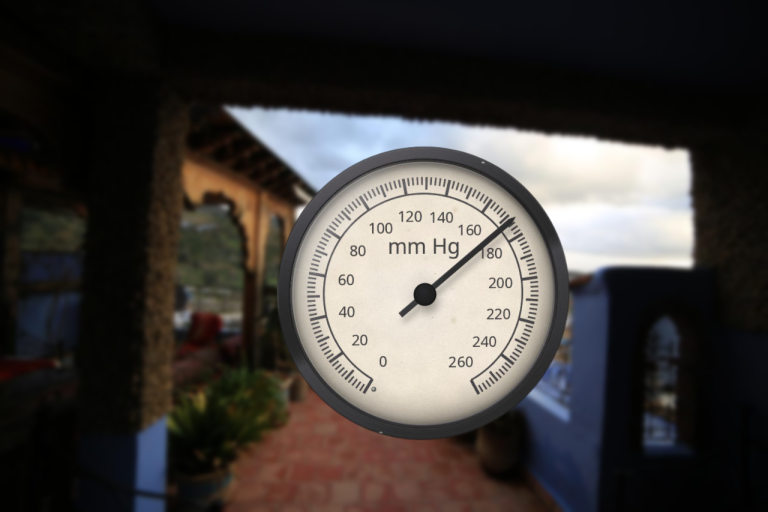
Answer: 172mmHg
